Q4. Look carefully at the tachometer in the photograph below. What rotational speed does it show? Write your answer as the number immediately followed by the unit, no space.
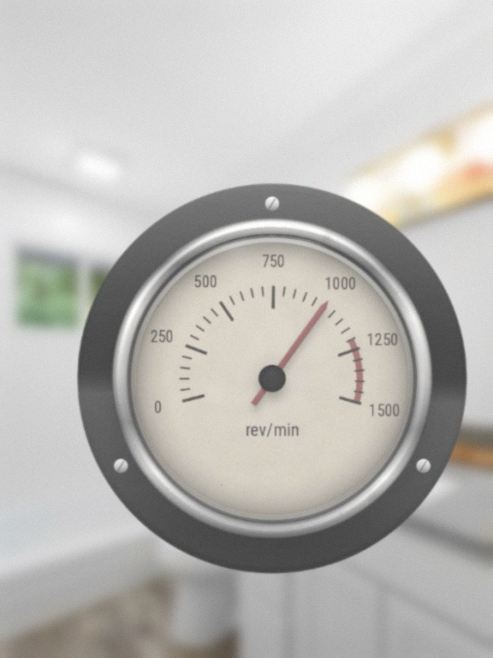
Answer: 1000rpm
